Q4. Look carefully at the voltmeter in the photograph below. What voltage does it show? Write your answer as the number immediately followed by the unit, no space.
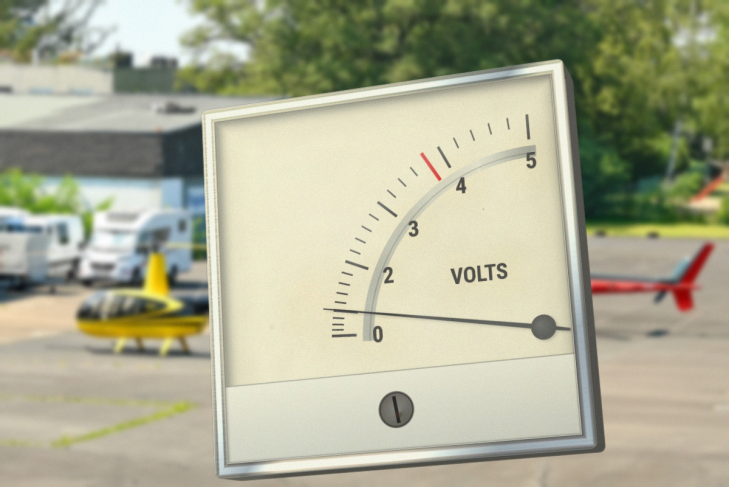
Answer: 1V
